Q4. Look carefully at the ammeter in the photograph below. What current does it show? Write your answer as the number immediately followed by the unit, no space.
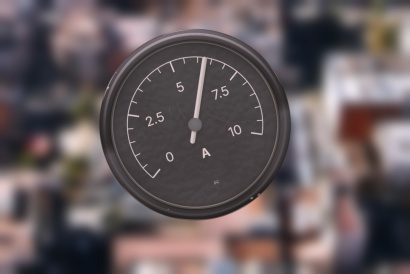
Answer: 6.25A
